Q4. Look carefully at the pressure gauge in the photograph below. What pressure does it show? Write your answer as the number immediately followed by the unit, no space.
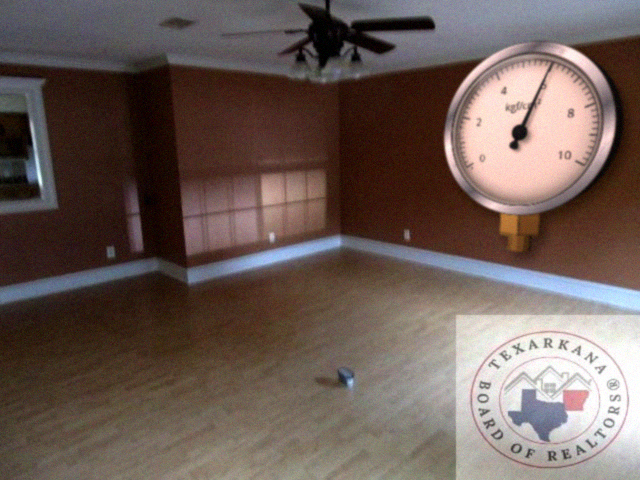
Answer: 6kg/cm²
